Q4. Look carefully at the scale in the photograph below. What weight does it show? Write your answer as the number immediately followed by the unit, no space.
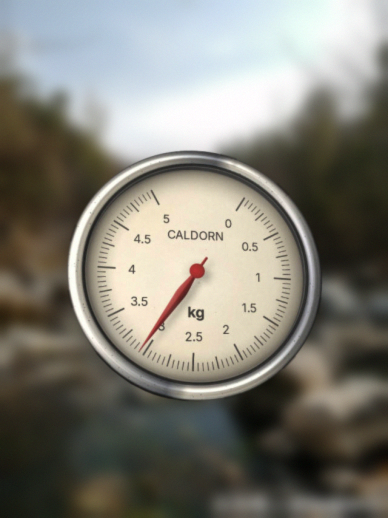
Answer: 3.05kg
